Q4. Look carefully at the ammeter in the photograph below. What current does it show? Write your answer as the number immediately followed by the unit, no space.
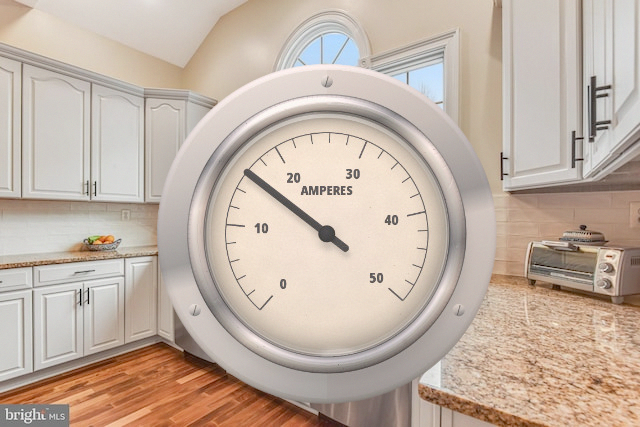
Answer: 16A
